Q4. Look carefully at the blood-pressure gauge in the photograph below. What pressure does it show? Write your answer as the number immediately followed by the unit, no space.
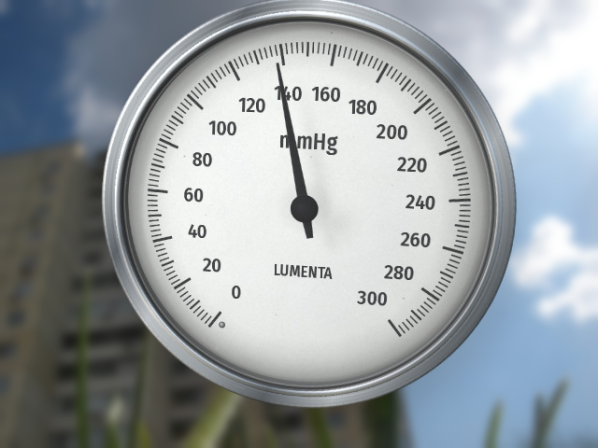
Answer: 138mmHg
